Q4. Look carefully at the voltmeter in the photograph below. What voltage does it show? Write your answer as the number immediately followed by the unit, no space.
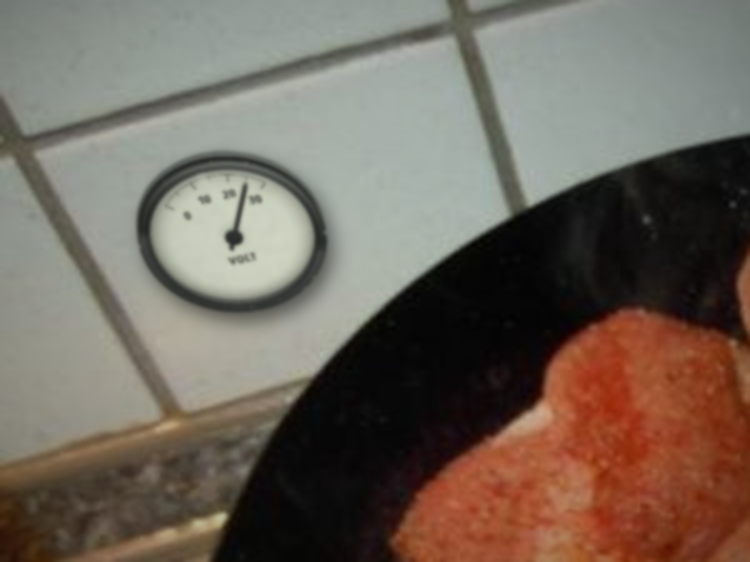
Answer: 25V
